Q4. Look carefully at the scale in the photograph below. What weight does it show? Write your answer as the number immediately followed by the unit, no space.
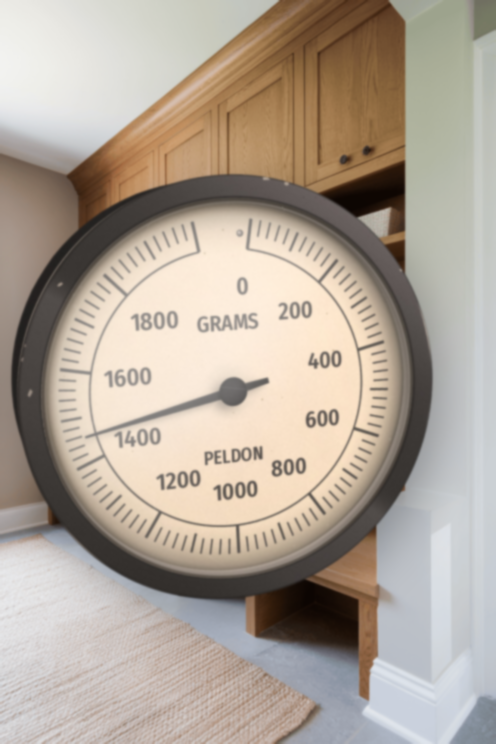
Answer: 1460g
